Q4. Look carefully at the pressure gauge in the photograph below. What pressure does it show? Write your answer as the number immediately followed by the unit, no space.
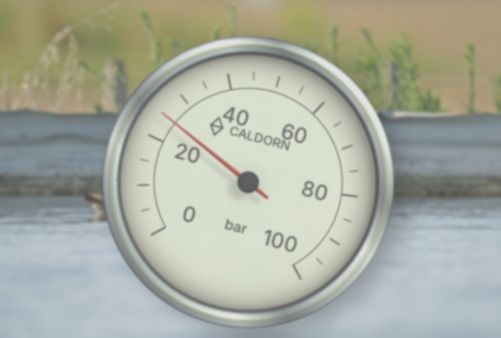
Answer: 25bar
